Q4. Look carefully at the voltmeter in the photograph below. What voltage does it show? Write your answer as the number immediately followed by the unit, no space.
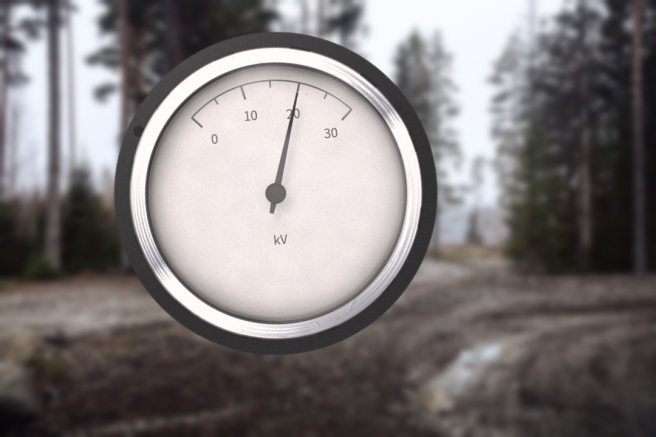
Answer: 20kV
